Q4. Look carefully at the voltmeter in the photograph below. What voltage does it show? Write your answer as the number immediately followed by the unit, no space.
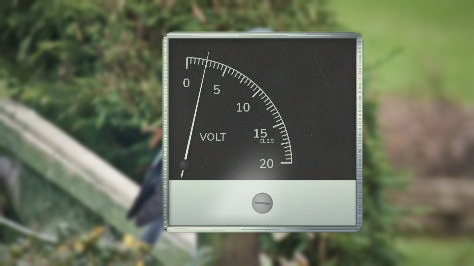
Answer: 2.5V
